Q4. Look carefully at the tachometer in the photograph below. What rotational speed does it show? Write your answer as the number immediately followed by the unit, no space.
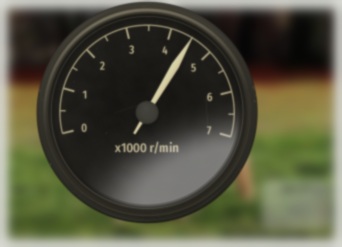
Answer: 4500rpm
